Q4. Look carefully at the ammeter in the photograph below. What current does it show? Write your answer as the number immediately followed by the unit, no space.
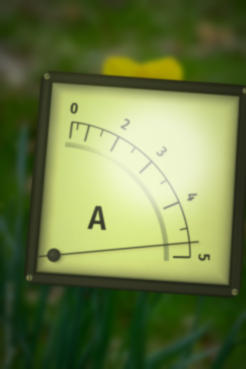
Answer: 4.75A
